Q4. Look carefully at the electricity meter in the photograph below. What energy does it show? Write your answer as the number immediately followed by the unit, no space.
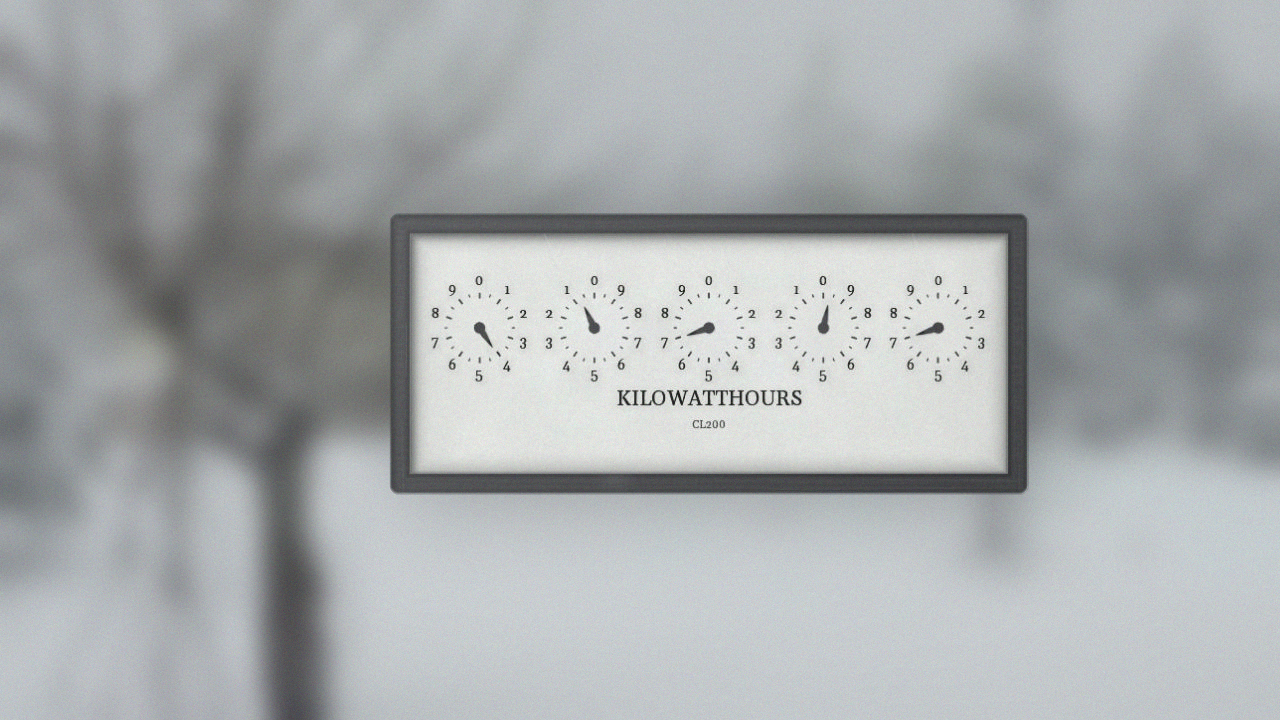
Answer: 40697kWh
